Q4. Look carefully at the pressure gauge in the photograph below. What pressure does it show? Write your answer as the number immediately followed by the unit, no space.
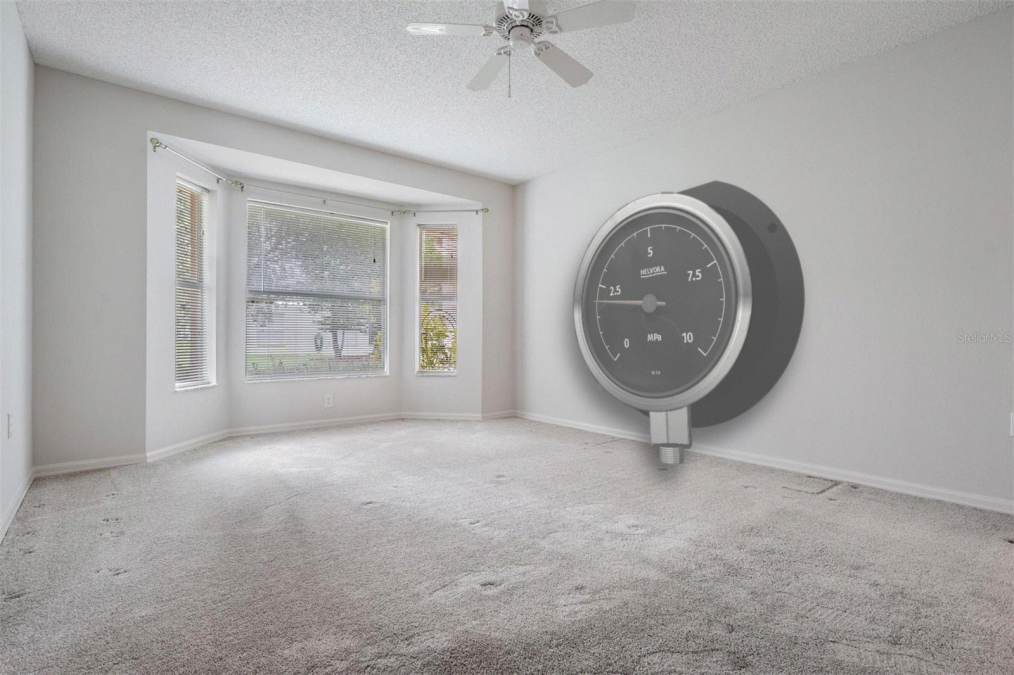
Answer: 2MPa
